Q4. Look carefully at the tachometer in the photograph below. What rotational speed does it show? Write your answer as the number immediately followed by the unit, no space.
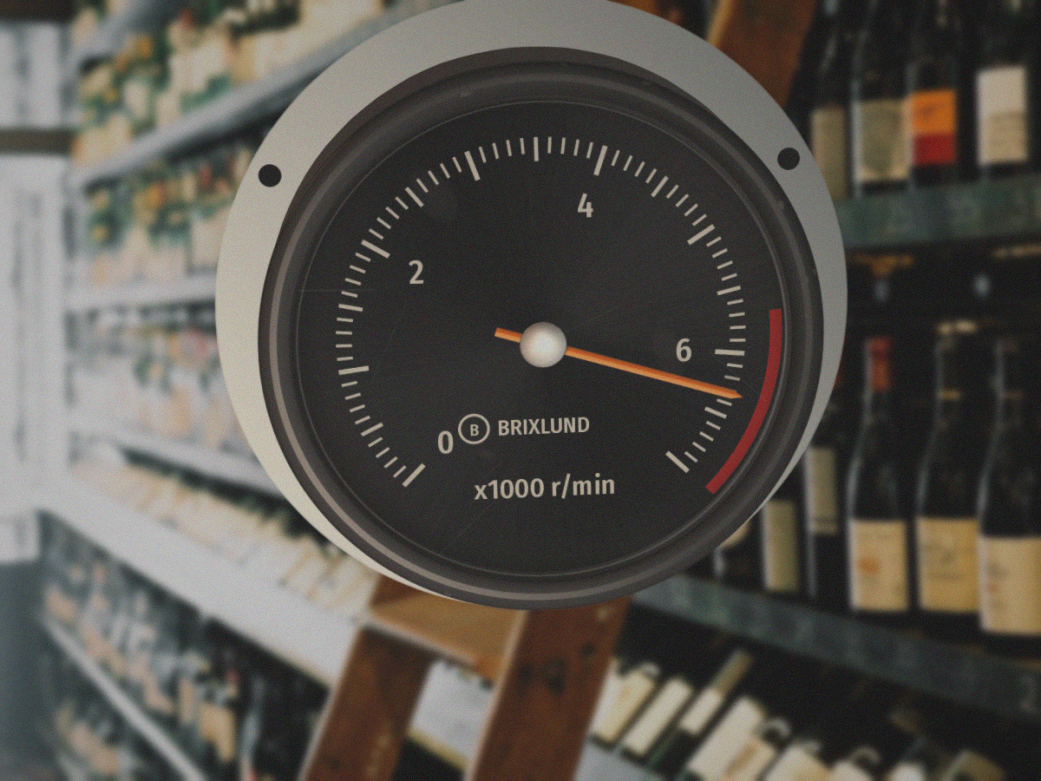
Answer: 6300rpm
